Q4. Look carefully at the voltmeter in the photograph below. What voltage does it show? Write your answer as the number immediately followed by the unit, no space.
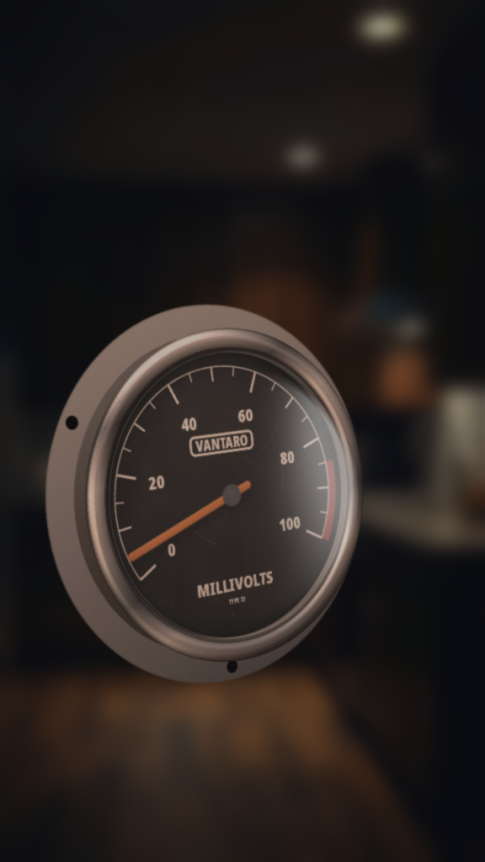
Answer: 5mV
